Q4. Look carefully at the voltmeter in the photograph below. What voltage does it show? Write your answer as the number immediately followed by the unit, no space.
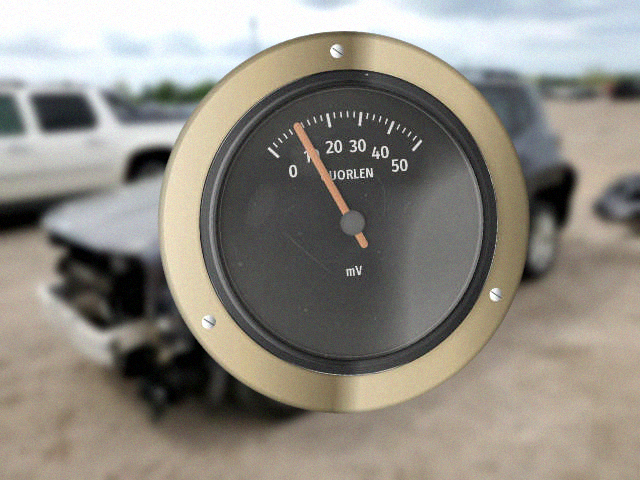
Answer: 10mV
